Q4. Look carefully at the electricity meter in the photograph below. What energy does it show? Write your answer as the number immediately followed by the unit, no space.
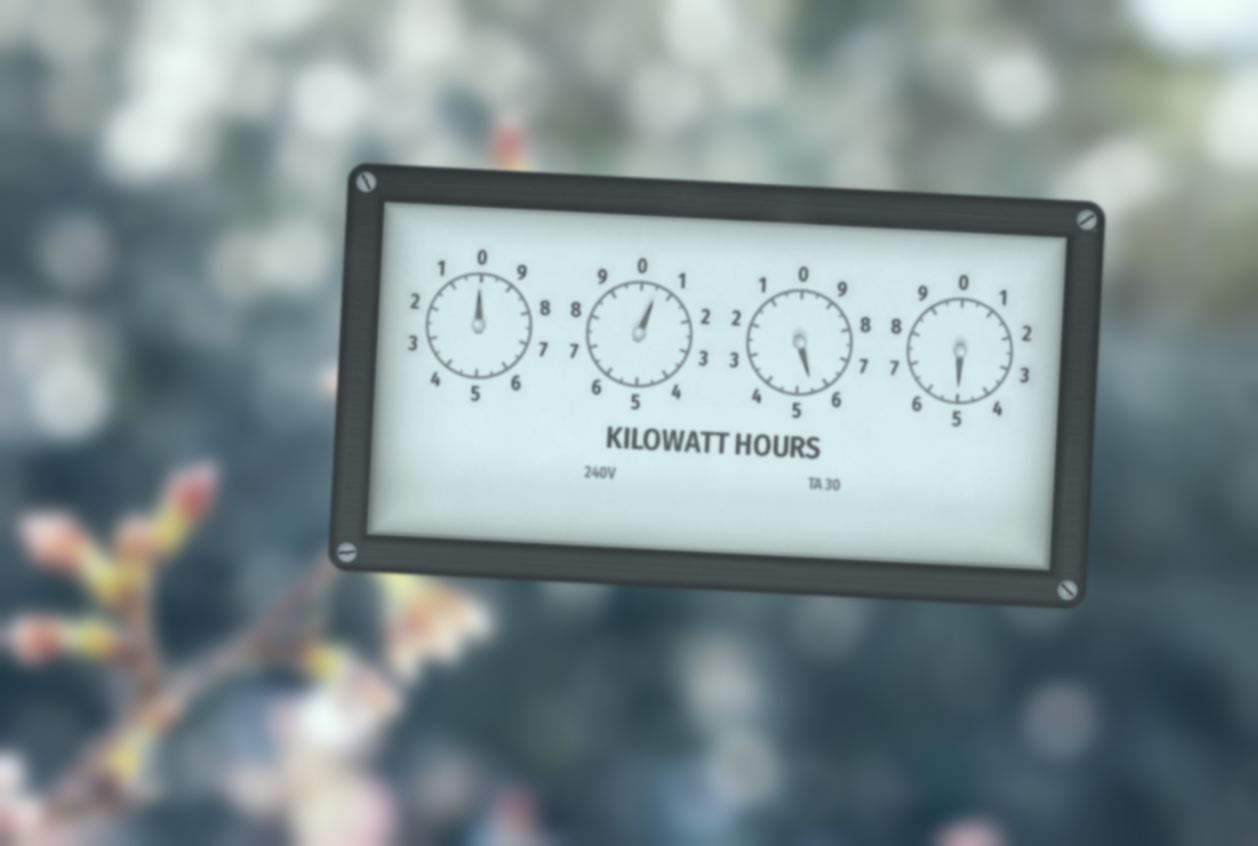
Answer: 55kWh
